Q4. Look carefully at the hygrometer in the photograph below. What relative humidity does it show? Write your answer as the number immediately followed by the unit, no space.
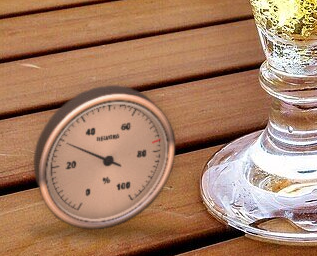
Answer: 30%
